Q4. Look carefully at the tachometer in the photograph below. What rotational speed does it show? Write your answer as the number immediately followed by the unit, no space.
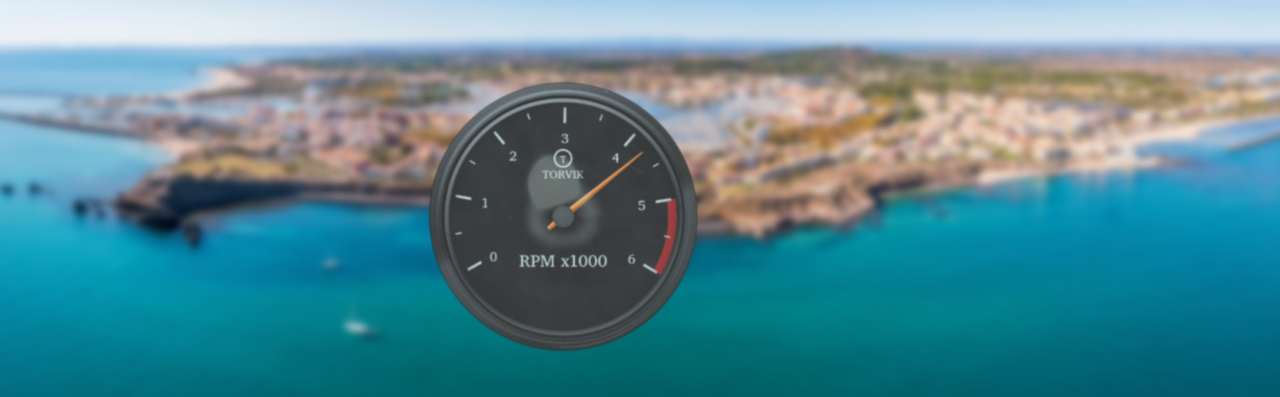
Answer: 4250rpm
